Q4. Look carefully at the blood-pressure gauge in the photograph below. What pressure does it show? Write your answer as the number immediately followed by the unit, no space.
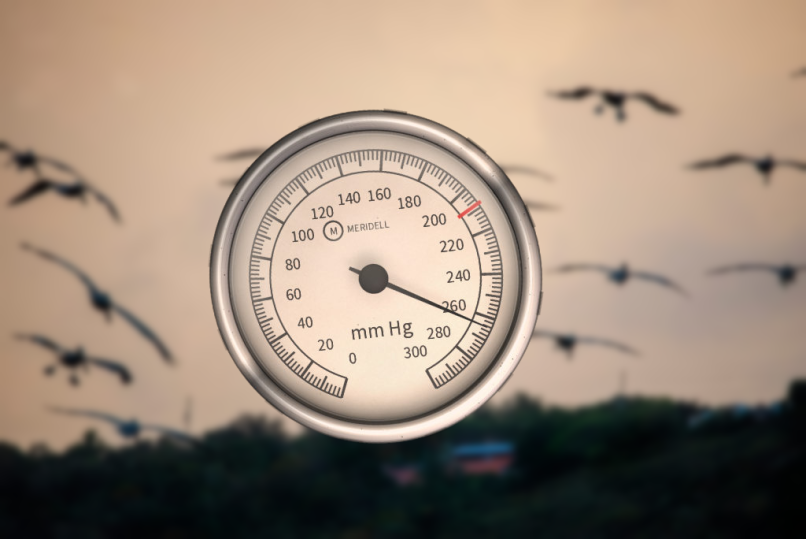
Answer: 264mmHg
